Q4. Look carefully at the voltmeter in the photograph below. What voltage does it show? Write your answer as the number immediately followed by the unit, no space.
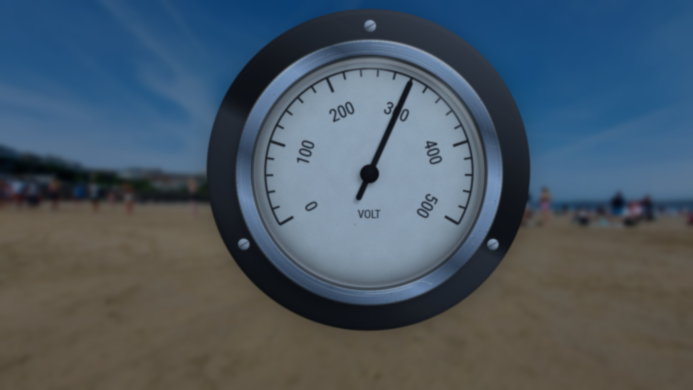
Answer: 300V
